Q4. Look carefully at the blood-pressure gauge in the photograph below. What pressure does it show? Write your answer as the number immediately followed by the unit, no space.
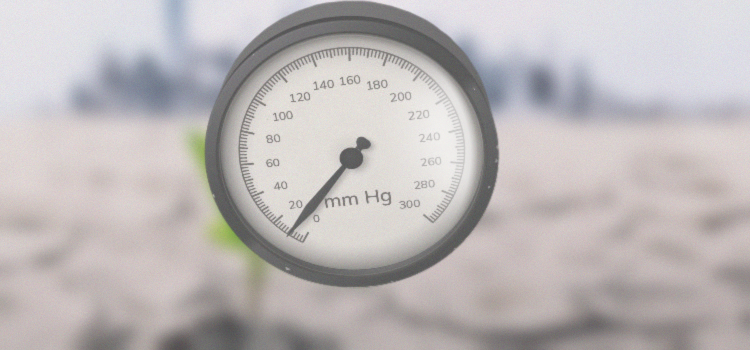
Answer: 10mmHg
